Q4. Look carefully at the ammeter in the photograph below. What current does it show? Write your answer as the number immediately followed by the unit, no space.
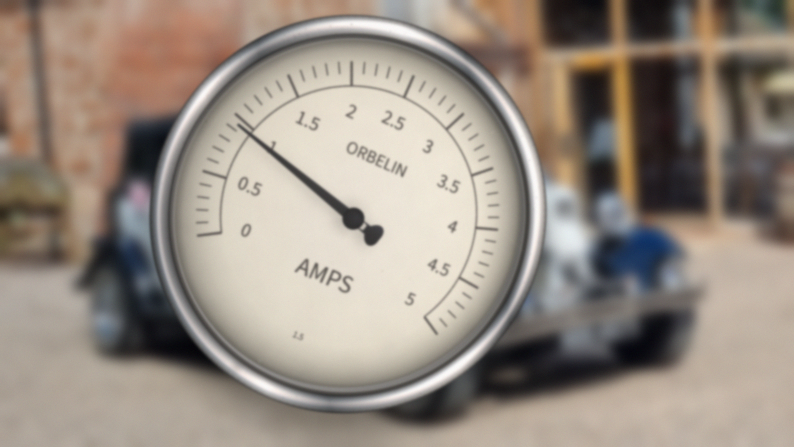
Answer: 0.95A
